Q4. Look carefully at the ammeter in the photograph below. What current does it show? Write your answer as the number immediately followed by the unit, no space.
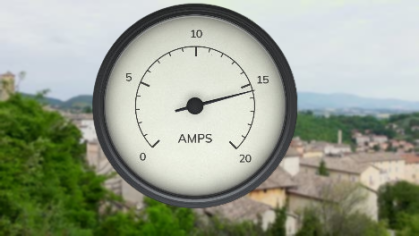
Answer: 15.5A
